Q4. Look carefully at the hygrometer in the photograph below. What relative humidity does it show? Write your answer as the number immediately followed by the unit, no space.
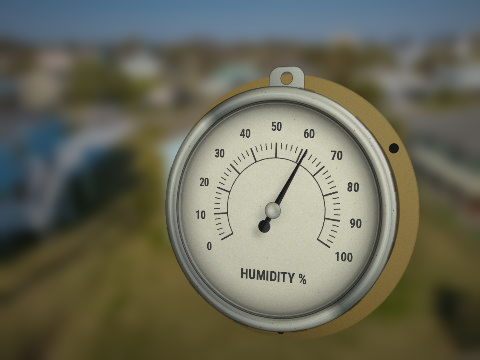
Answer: 62%
